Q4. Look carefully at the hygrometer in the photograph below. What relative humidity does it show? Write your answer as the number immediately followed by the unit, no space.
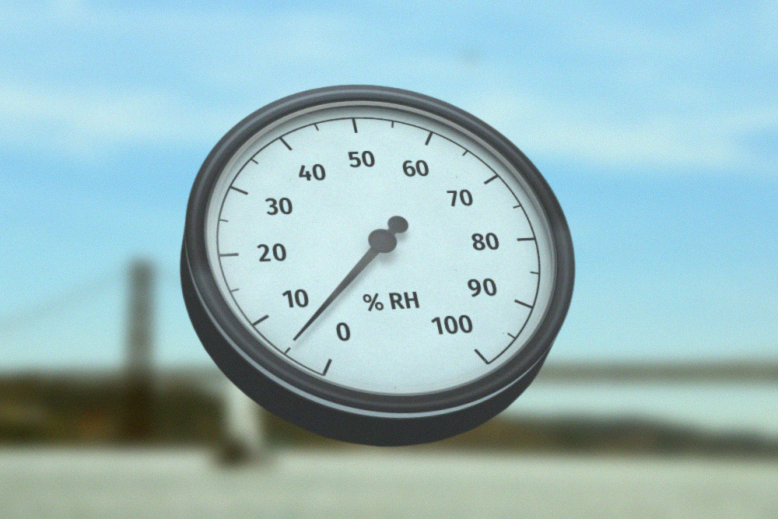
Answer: 5%
